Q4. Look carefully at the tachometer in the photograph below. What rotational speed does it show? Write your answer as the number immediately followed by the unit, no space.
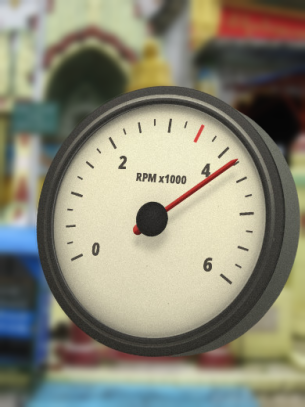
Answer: 4250rpm
